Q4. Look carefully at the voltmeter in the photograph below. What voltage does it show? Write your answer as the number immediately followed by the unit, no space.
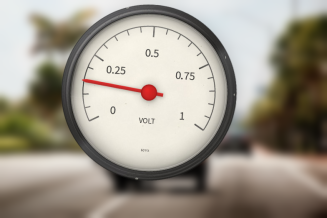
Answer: 0.15V
